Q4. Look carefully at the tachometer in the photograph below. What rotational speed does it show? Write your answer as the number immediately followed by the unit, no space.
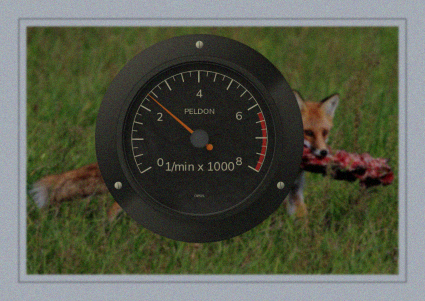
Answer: 2375rpm
